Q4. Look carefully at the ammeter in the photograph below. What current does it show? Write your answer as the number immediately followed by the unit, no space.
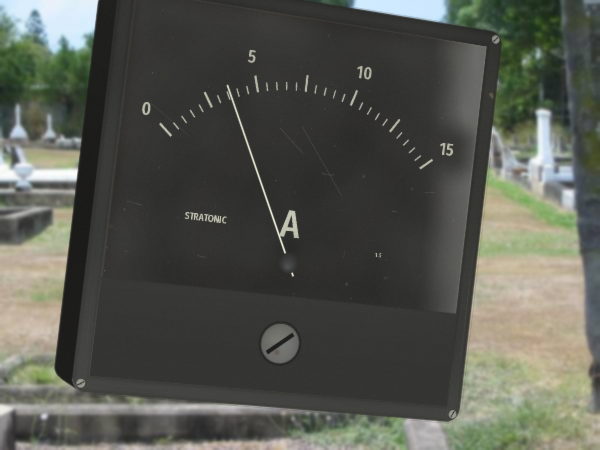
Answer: 3.5A
